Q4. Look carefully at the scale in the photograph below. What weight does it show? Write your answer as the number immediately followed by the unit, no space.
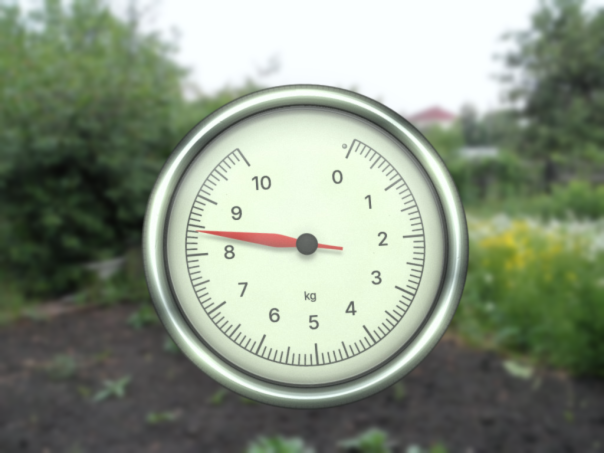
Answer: 8.4kg
